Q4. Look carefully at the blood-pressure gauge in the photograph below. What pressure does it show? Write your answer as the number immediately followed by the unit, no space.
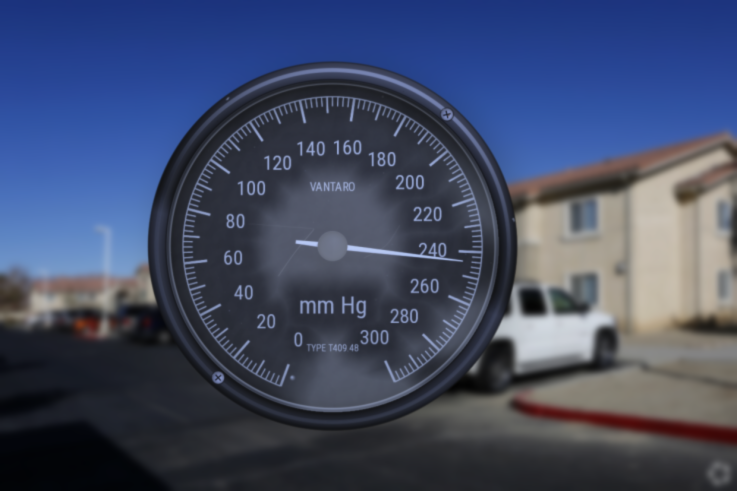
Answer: 244mmHg
